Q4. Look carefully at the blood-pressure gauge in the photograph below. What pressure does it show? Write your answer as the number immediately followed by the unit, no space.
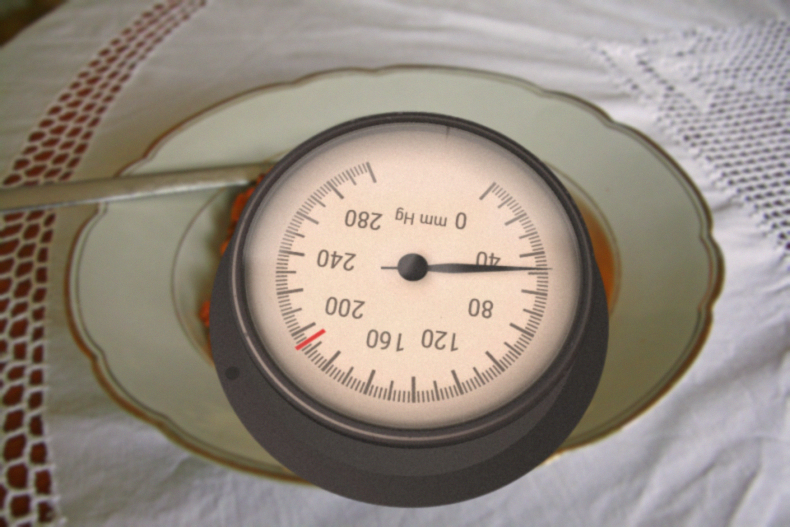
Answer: 50mmHg
